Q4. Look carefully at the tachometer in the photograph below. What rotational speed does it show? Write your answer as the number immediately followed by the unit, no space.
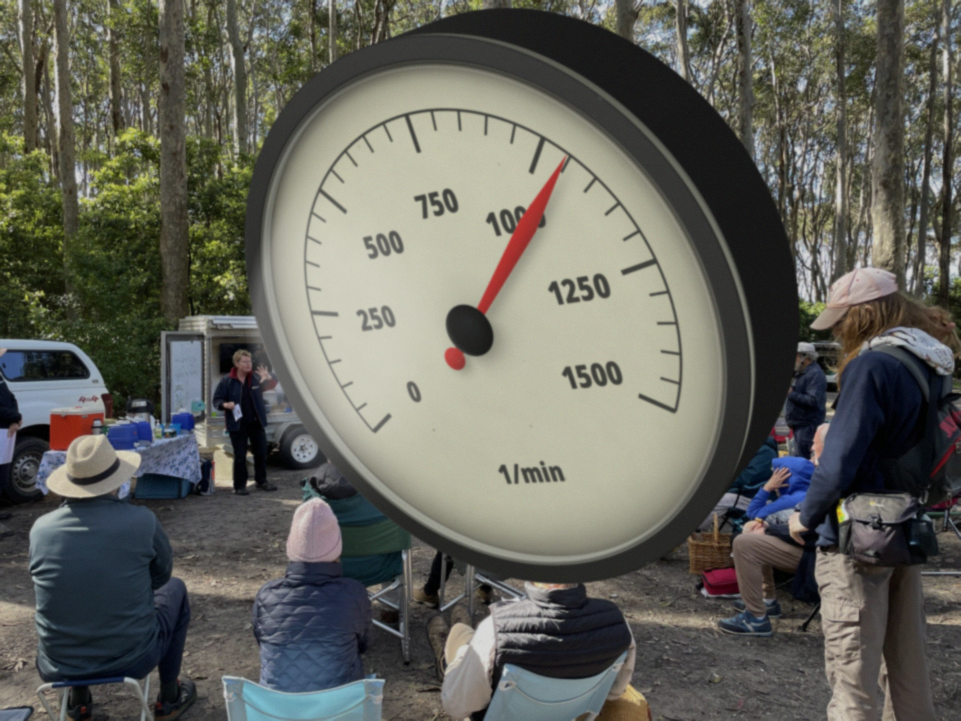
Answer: 1050rpm
